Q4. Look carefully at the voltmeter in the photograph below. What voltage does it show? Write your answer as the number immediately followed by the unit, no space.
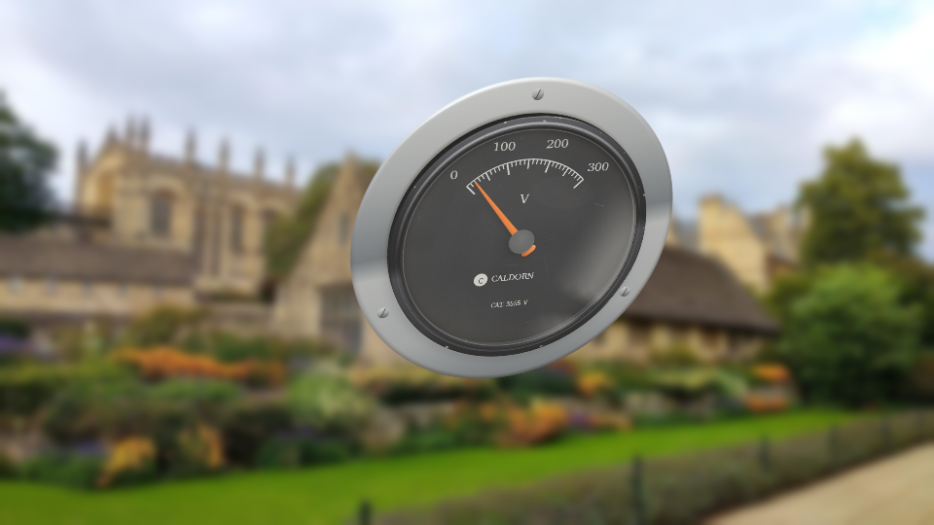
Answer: 20V
